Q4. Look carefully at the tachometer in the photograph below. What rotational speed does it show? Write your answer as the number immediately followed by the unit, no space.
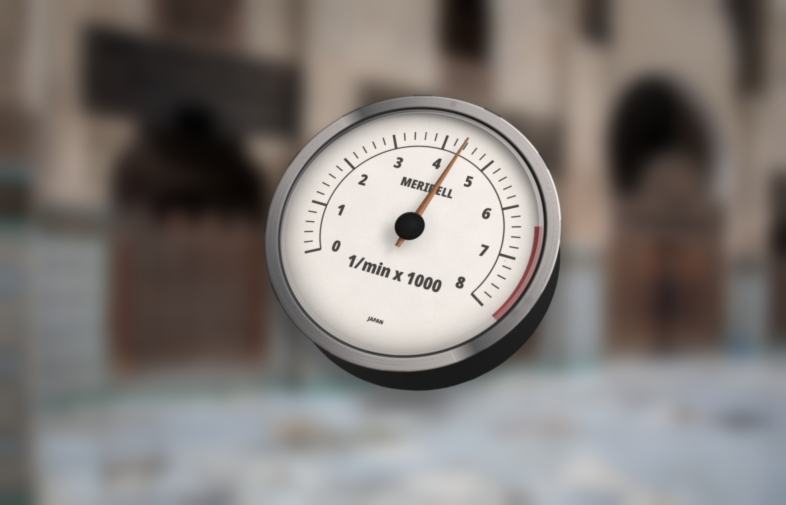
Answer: 4400rpm
